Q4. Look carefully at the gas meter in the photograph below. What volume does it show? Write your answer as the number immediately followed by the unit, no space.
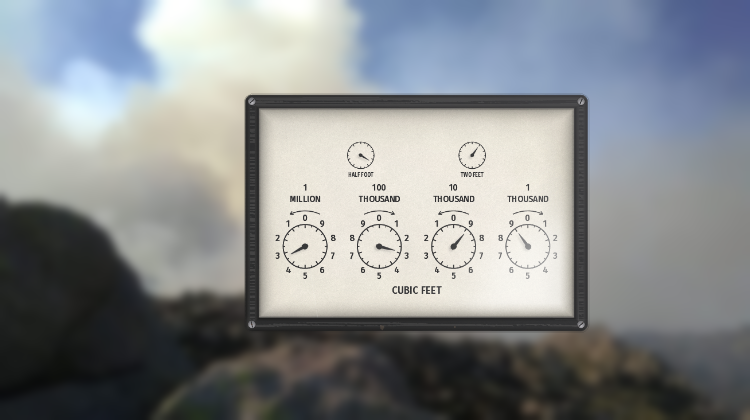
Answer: 328900ft³
